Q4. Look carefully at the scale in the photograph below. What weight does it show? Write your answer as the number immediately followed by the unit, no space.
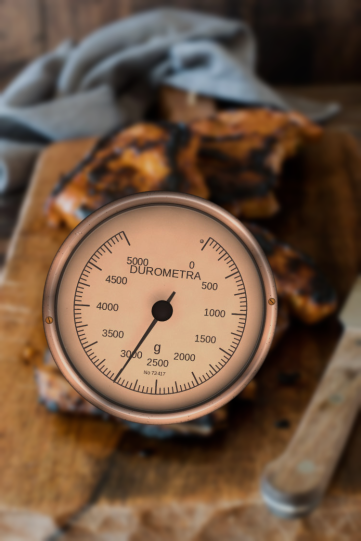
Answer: 3000g
